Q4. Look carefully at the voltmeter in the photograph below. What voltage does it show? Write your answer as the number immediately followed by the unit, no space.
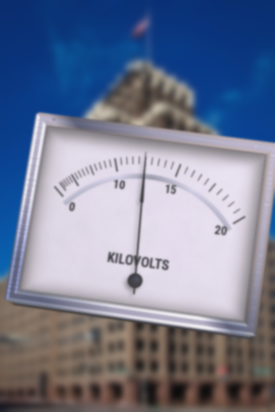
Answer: 12.5kV
